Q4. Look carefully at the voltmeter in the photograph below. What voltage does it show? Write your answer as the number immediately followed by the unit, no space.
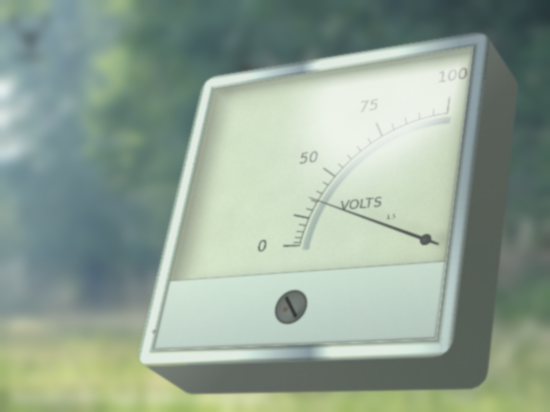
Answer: 35V
